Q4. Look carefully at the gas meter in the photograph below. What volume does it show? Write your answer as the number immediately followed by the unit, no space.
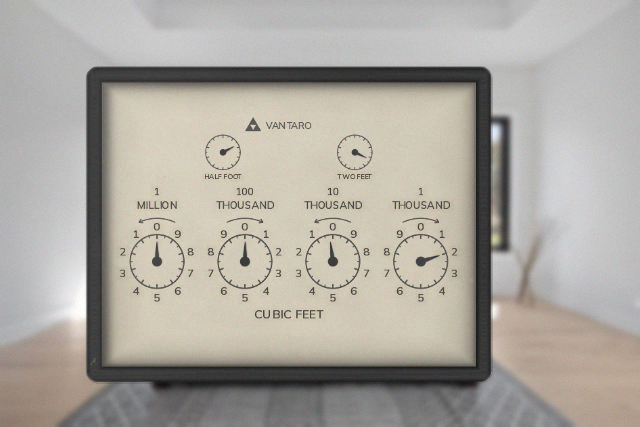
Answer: 200ft³
